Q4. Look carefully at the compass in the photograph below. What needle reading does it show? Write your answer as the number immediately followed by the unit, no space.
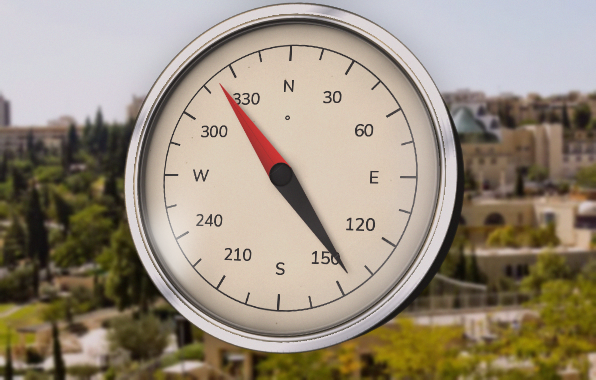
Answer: 322.5°
